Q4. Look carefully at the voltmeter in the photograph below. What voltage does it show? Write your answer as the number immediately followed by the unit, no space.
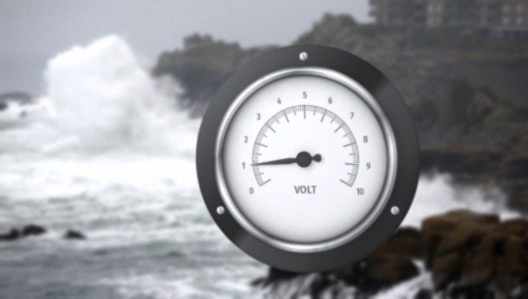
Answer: 1V
